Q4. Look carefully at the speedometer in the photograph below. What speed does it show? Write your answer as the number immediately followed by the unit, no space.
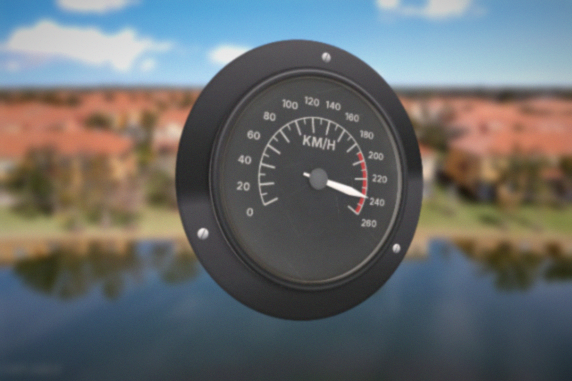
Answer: 240km/h
